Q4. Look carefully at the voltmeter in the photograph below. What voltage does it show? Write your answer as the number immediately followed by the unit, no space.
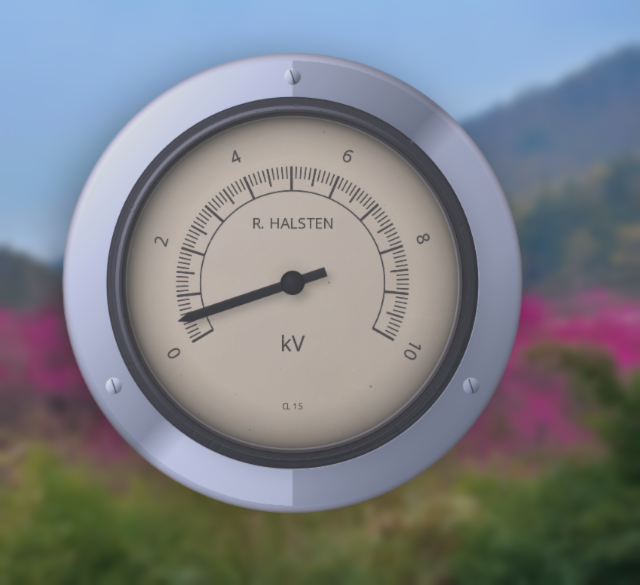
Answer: 0.5kV
